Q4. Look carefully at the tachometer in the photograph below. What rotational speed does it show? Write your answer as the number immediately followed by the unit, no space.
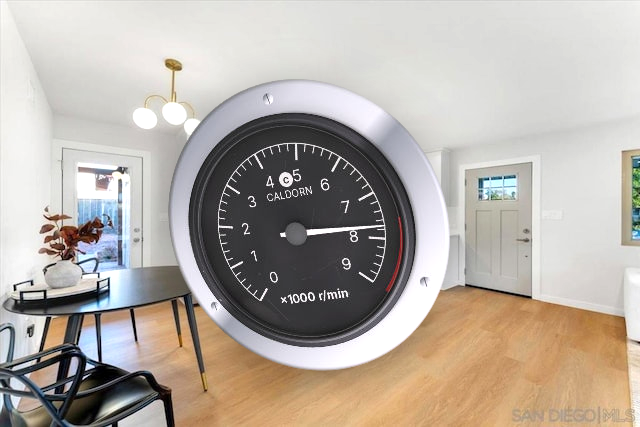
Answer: 7700rpm
